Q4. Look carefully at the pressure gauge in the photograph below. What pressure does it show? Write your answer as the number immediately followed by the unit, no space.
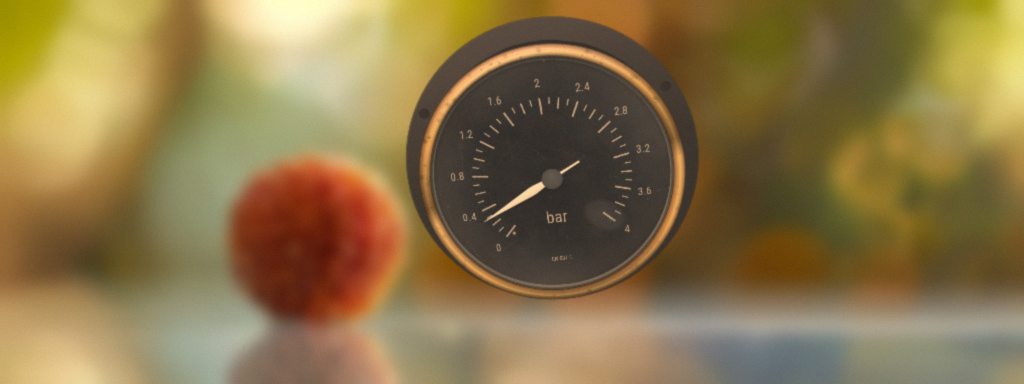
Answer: 0.3bar
